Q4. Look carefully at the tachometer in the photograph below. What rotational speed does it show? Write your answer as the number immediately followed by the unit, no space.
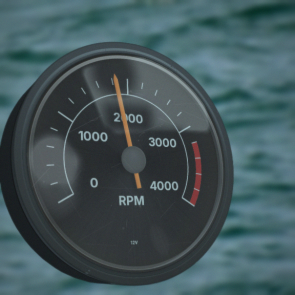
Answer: 1800rpm
